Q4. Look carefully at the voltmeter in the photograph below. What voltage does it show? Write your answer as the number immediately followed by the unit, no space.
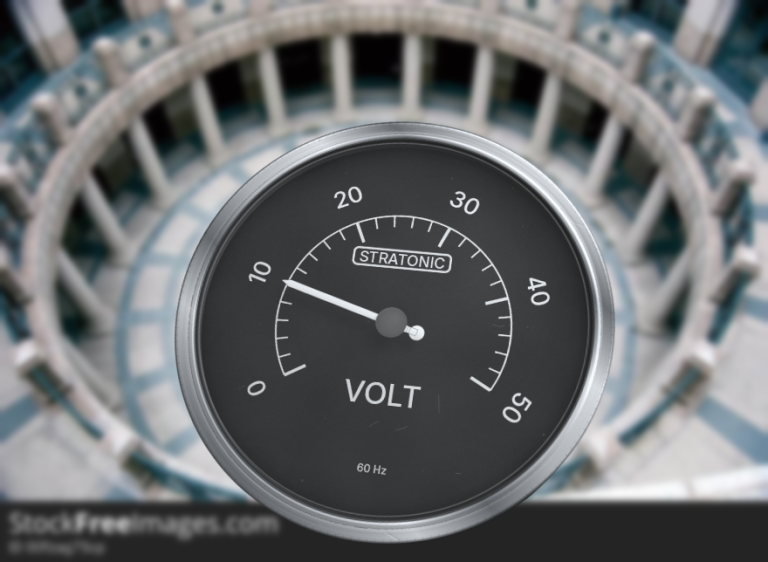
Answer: 10V
